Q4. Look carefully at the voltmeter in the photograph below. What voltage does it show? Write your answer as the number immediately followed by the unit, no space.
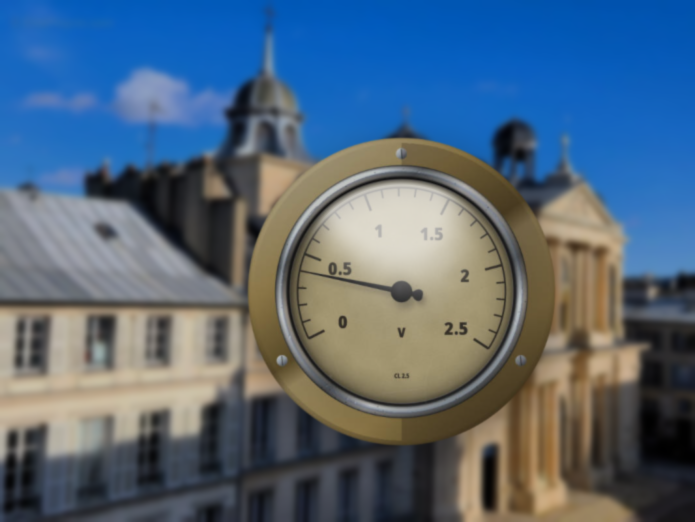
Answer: 0.4V
